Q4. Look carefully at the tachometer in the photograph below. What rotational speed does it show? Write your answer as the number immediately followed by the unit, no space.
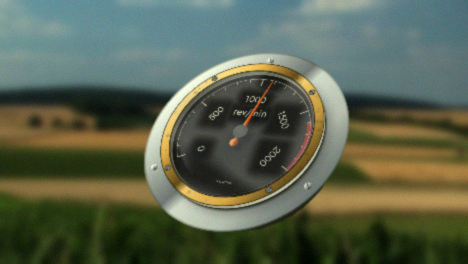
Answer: 1100rpm
